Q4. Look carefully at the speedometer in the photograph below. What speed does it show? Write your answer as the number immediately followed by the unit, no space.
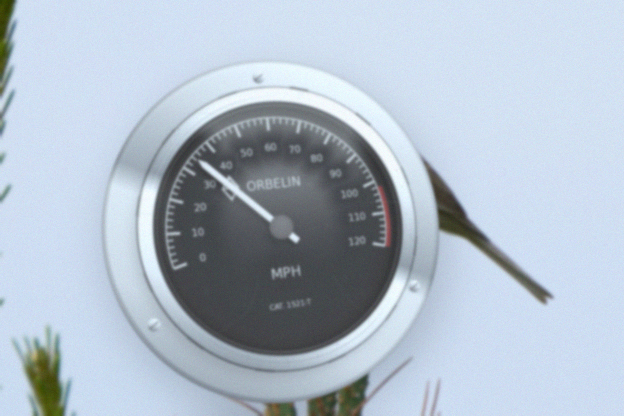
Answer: 34mph
